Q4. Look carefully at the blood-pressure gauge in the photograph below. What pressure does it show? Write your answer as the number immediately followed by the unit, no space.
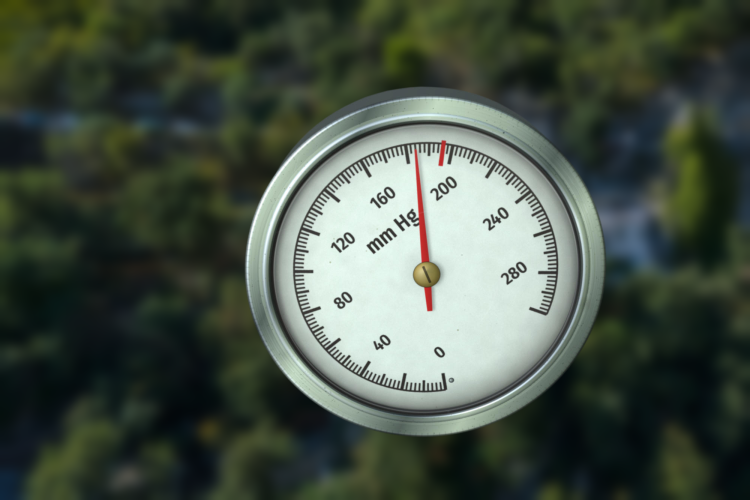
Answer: 184mmHg
